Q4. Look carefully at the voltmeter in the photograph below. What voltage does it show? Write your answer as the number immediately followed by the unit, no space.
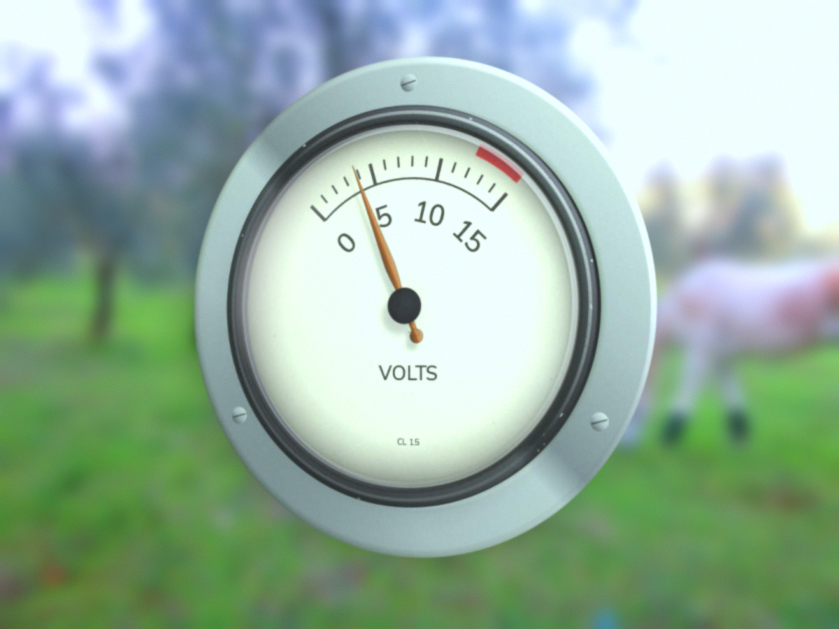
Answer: 4V
